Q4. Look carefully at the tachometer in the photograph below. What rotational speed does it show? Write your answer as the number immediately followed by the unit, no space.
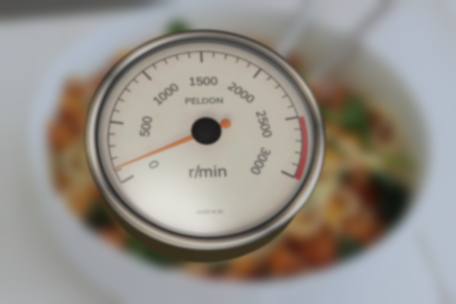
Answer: 100rpm
